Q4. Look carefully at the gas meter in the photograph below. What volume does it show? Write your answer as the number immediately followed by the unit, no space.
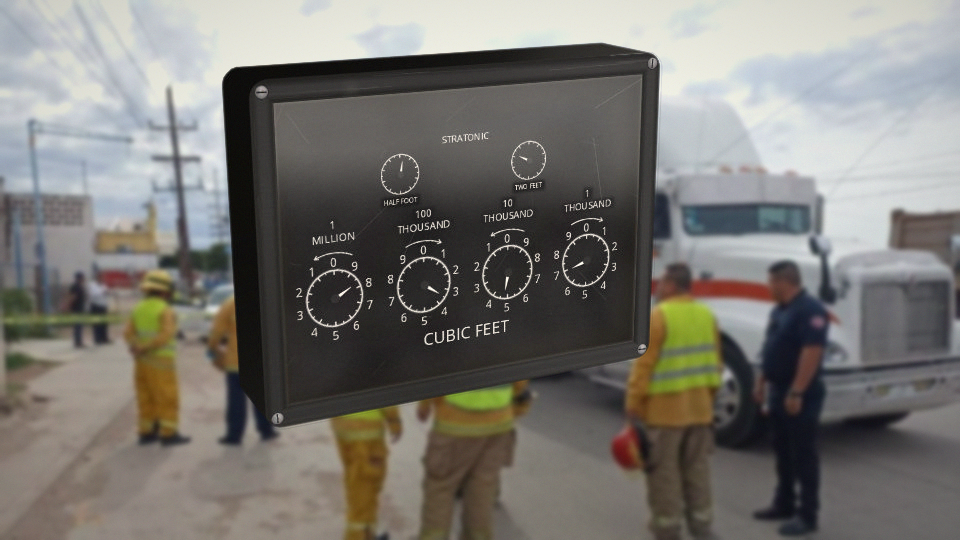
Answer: 834700ft³
